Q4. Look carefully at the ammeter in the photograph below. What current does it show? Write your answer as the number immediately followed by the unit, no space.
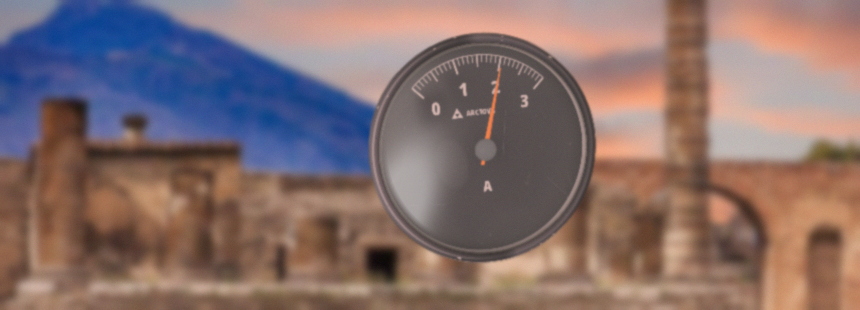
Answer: 2A
